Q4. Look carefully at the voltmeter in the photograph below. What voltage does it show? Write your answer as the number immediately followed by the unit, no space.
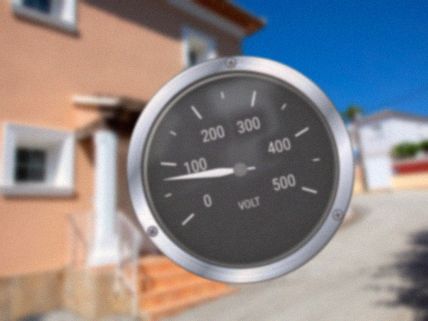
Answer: 75V
